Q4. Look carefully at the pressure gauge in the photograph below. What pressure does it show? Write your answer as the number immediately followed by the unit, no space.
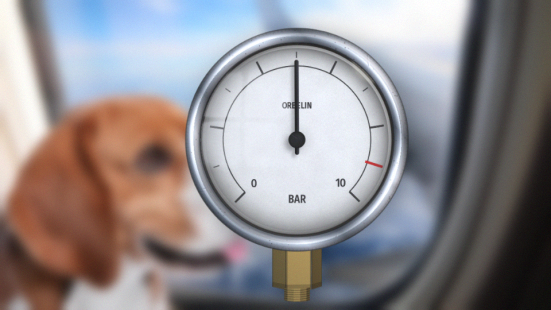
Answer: 5bar
